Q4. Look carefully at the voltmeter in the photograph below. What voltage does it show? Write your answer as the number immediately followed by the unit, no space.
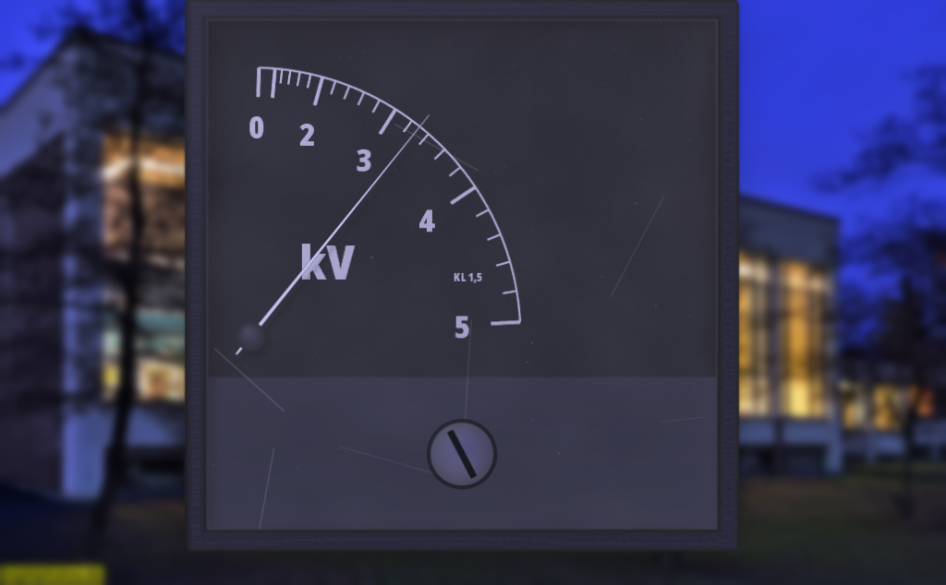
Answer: 3.3kV
